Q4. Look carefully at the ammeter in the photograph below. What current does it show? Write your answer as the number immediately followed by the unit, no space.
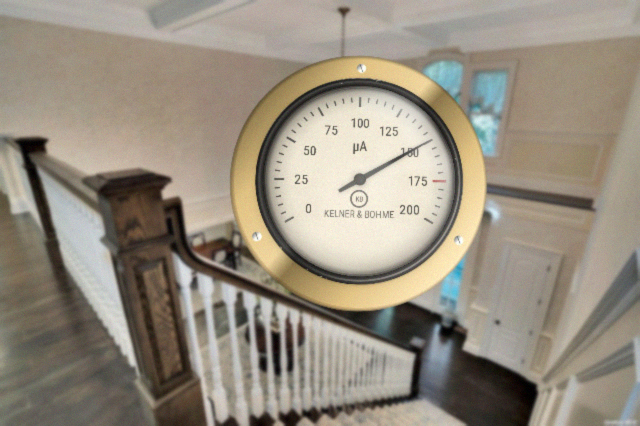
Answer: 150µA
